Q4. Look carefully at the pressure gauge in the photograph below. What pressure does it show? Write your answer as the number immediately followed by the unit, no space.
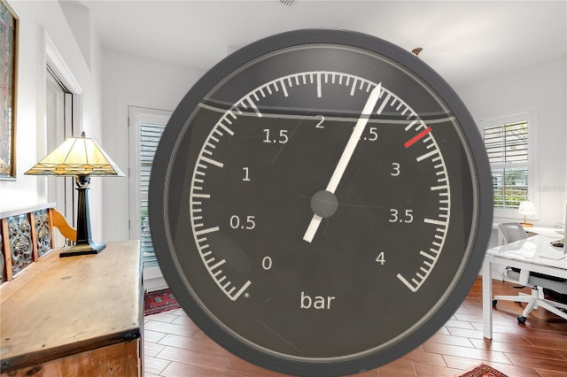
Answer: 2.4bar
